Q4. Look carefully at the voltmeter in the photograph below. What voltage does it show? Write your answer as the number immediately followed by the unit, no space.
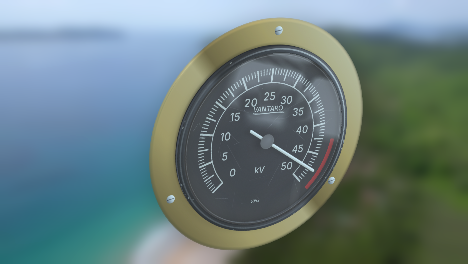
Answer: 47.5kV
